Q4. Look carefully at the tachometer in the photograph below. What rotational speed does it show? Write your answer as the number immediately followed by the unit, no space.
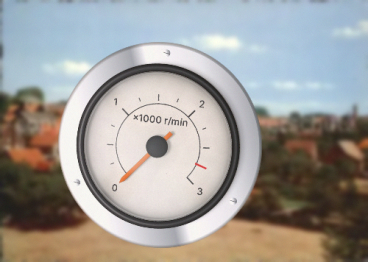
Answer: 0rpm
